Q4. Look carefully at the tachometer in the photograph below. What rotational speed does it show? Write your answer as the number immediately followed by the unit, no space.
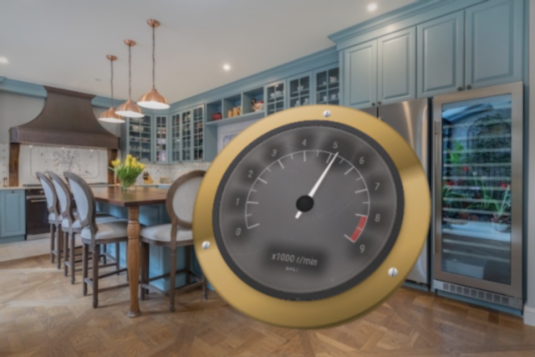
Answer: 5250rpm
